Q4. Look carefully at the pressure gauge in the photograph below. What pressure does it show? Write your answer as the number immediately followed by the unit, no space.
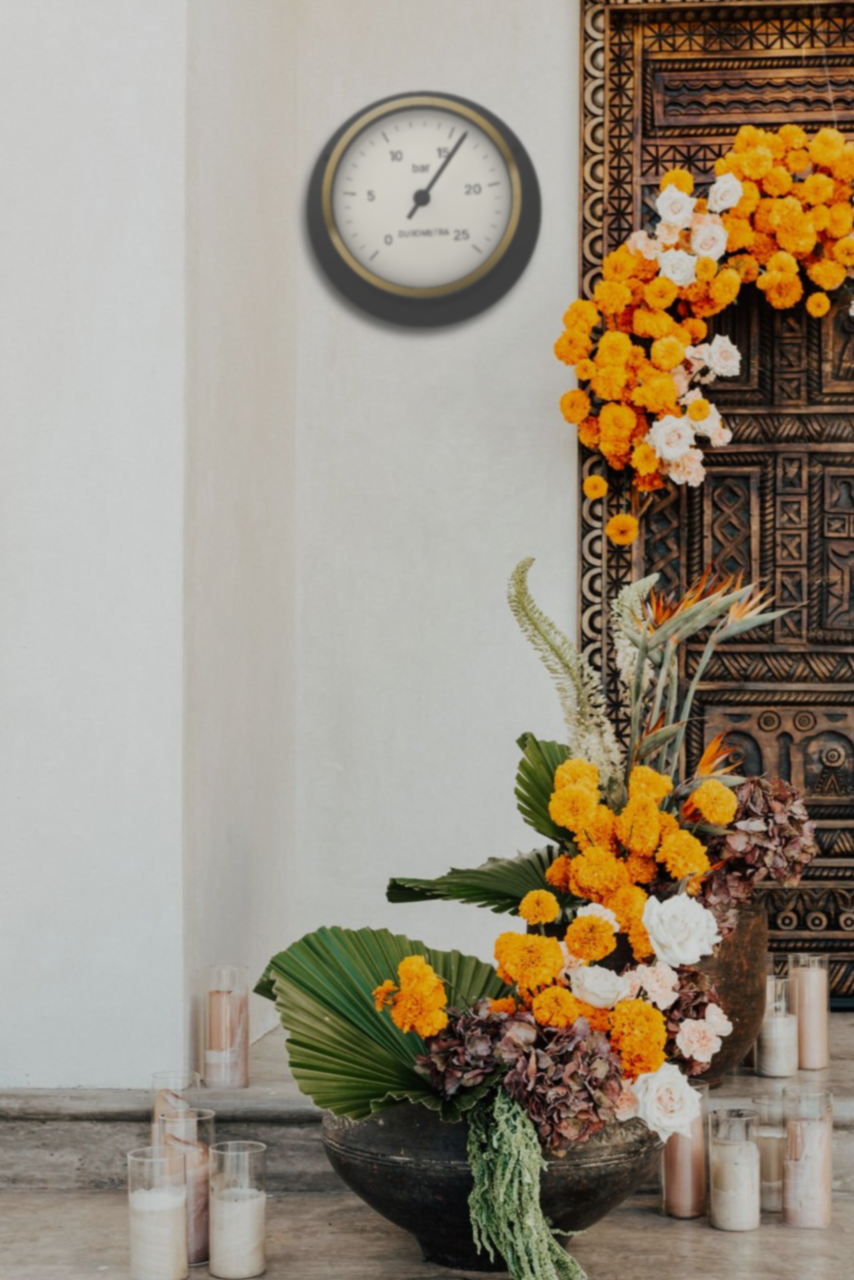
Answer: 16bar
